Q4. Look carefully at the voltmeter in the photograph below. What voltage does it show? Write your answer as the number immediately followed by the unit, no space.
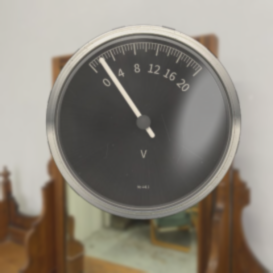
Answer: 2V
